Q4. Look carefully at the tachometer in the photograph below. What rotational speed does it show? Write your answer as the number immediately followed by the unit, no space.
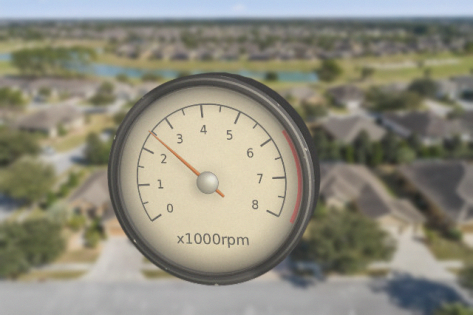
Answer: 2500rpm
